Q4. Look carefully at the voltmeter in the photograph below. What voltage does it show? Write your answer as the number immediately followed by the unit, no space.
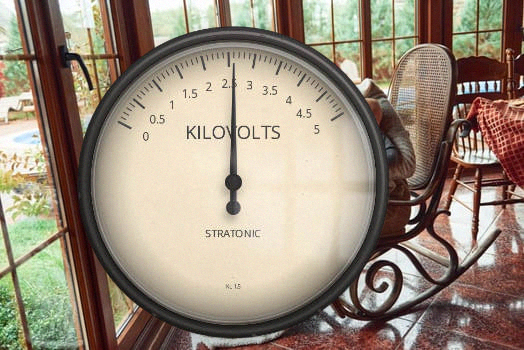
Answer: 2.6kV
